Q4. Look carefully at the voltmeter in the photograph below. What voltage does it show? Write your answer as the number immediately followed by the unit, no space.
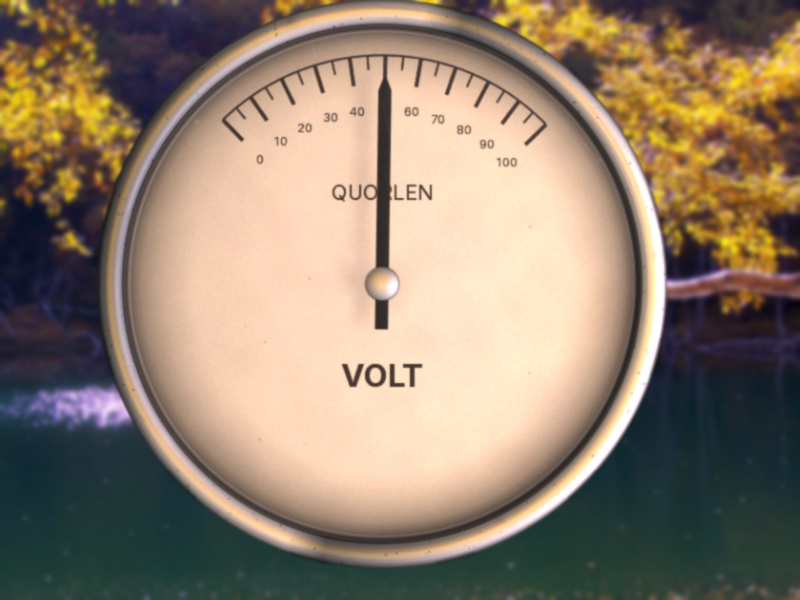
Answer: 50V
